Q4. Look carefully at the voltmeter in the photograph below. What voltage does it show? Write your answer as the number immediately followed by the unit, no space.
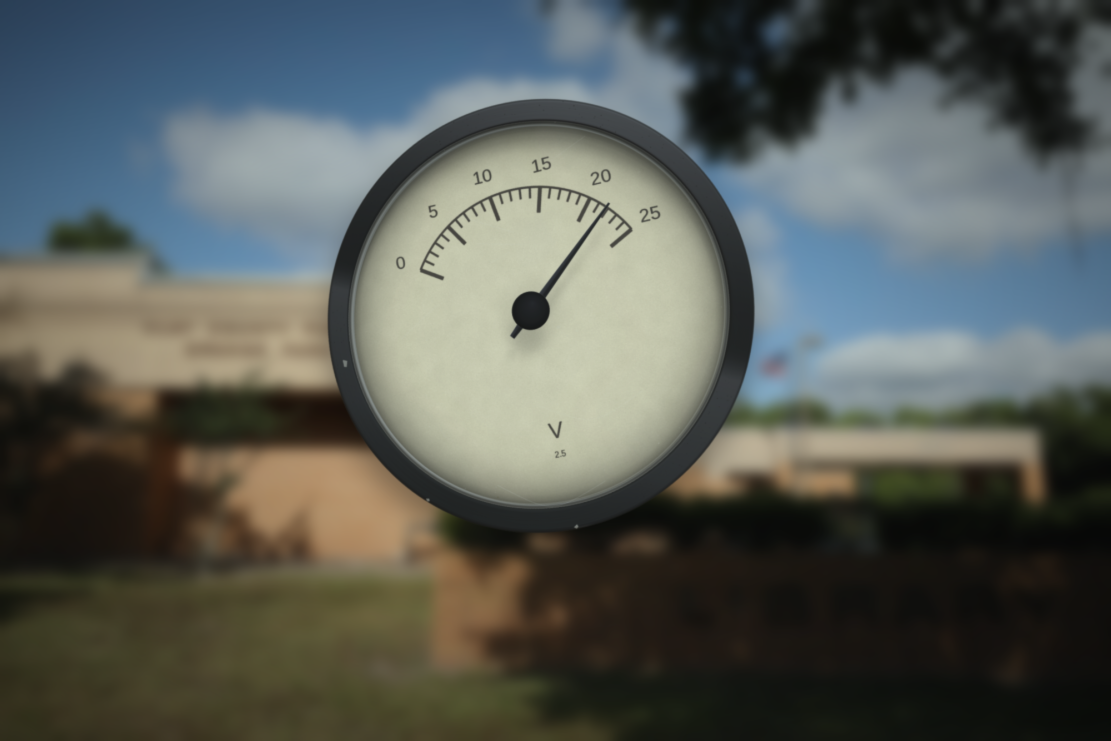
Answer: 22V
